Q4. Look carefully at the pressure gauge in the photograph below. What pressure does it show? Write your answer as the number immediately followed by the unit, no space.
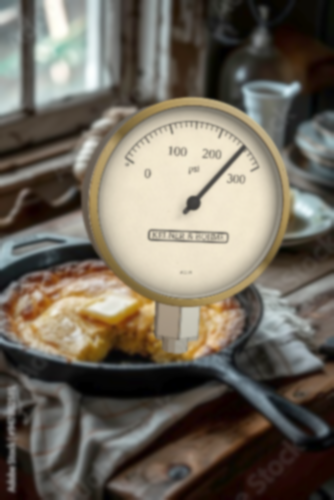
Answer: 250psi
